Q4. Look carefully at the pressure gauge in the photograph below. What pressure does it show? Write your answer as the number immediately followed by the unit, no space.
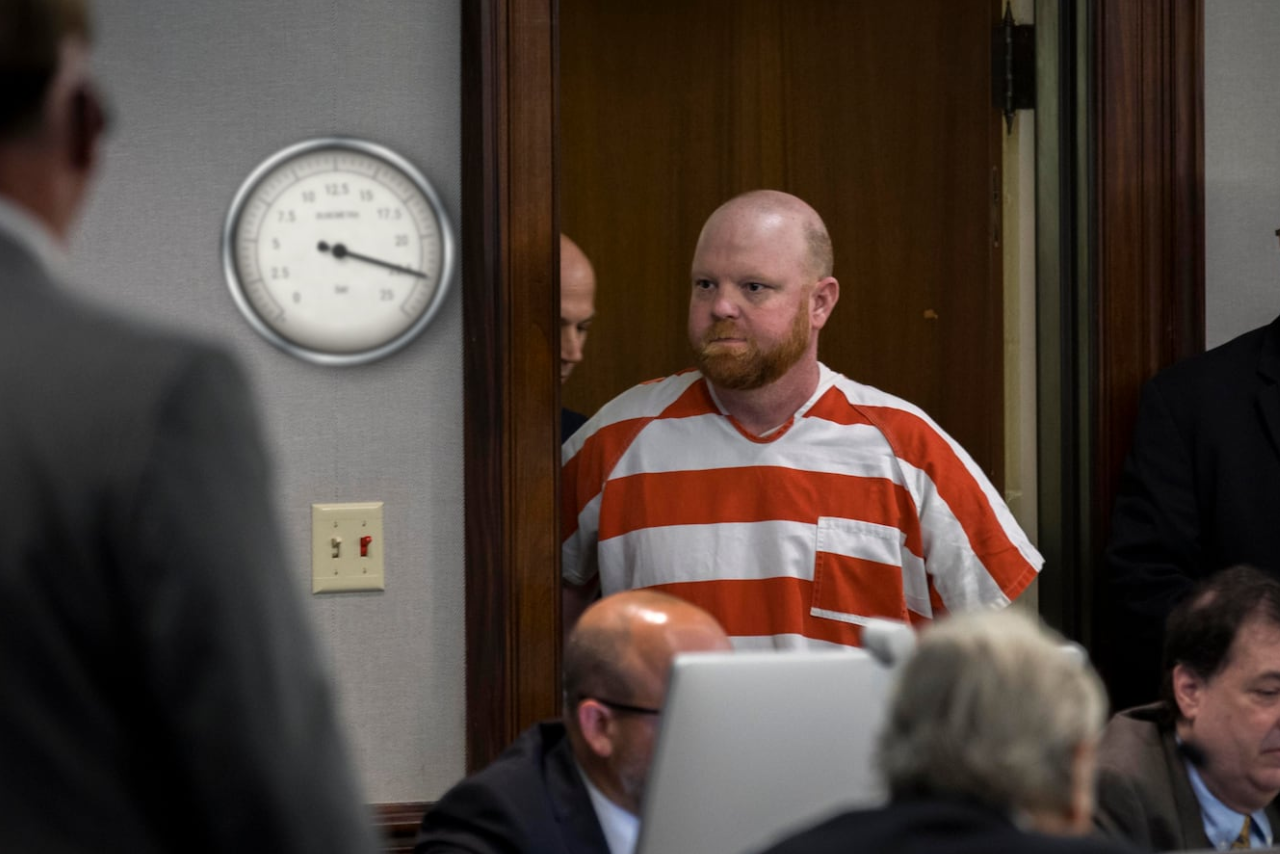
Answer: 22.5bar
